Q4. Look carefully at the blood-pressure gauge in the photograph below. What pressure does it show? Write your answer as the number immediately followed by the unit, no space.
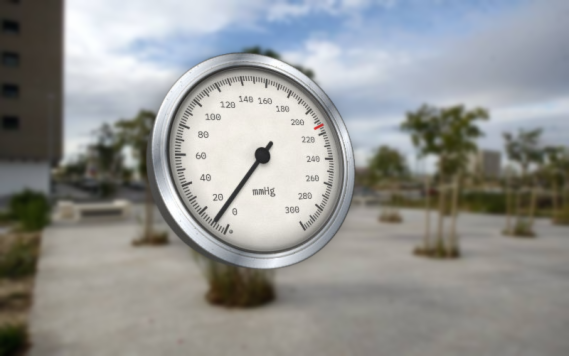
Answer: 10mmHg
